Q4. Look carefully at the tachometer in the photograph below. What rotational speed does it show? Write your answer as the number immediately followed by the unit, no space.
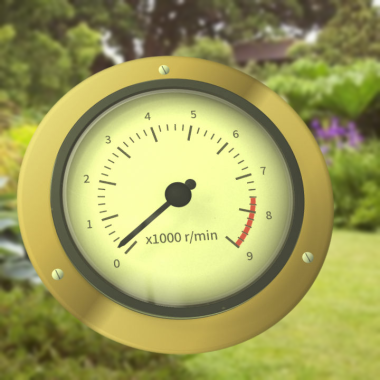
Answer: 200rpm
